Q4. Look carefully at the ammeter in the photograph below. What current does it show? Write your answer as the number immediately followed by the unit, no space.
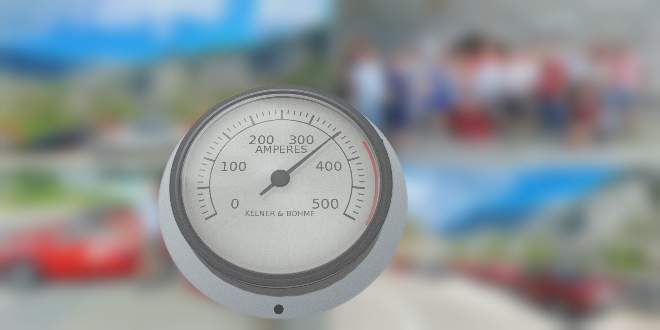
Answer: 350A
